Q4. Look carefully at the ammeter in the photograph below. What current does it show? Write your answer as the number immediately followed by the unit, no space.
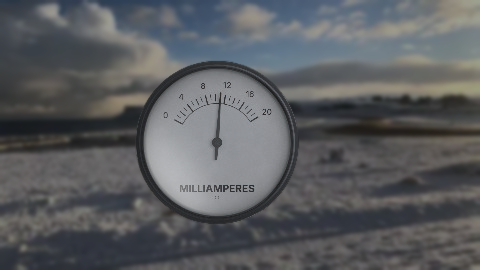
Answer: 11mA
